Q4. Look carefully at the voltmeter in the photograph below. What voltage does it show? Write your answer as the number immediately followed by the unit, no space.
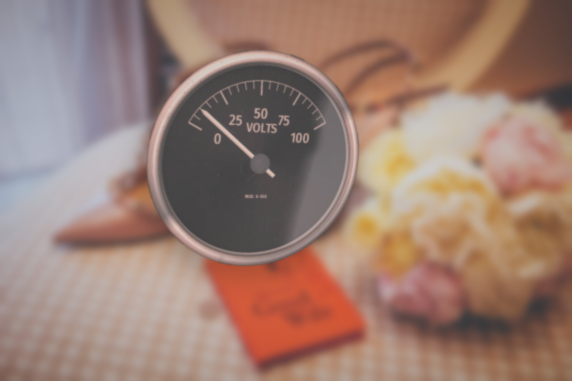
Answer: 10V
